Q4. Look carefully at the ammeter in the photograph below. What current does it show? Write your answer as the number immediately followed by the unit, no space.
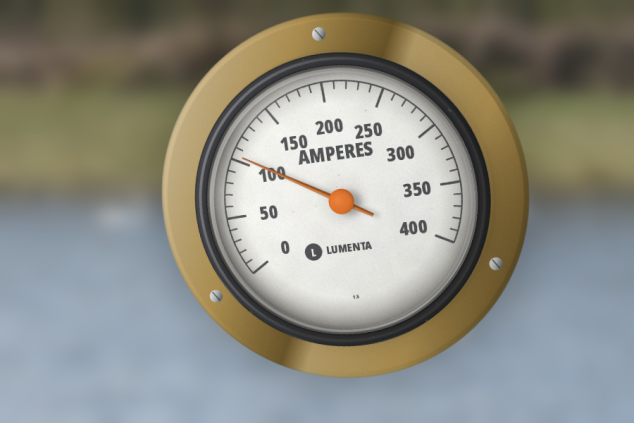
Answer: 105A
